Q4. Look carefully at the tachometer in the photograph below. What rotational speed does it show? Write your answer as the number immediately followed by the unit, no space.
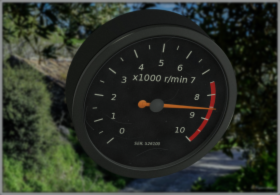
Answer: 8500rpm
